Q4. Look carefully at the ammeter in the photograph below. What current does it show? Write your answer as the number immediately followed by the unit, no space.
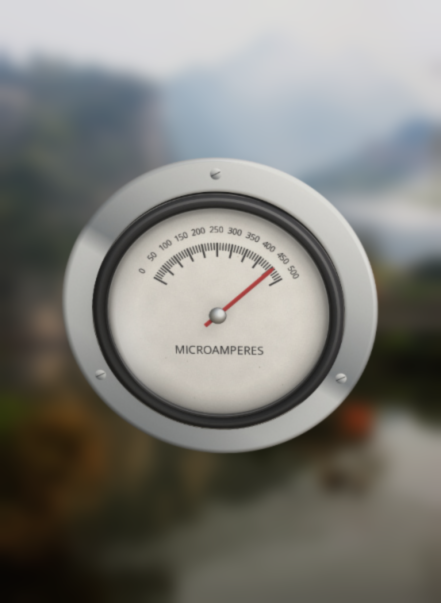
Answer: 450µA
